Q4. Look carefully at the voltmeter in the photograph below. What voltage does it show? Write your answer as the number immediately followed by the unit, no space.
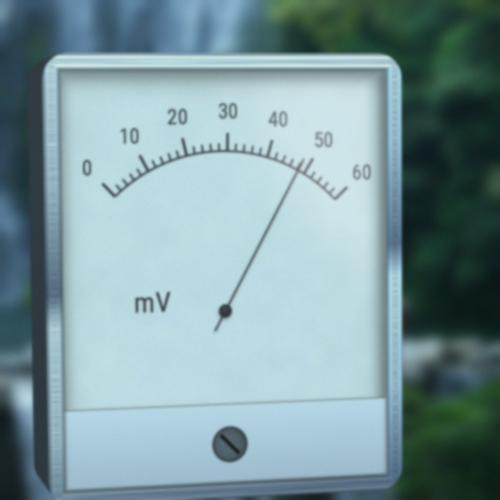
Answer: 48mV
